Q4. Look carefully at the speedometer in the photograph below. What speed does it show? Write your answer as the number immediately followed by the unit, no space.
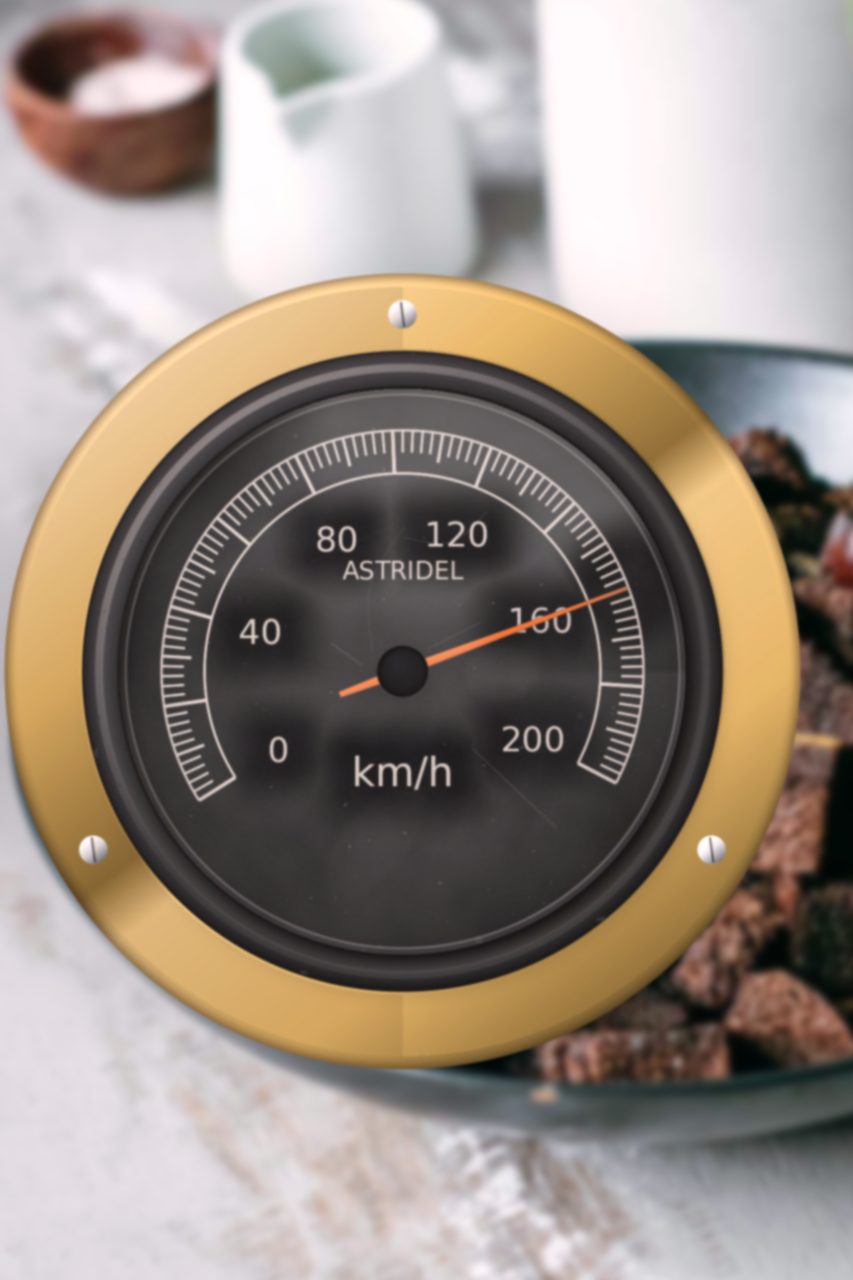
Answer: 160km/h
